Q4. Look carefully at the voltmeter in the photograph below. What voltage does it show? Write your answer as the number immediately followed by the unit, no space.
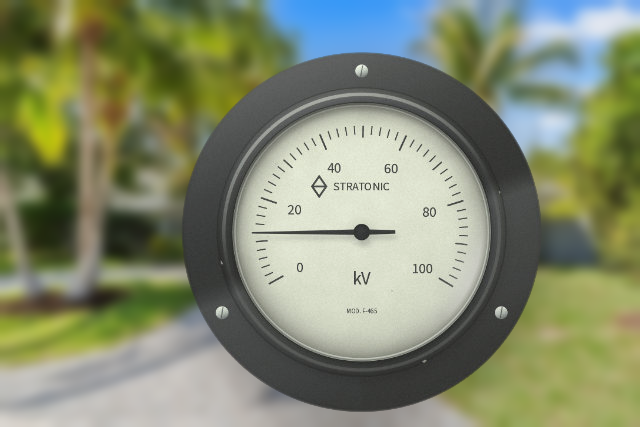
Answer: 12kV
